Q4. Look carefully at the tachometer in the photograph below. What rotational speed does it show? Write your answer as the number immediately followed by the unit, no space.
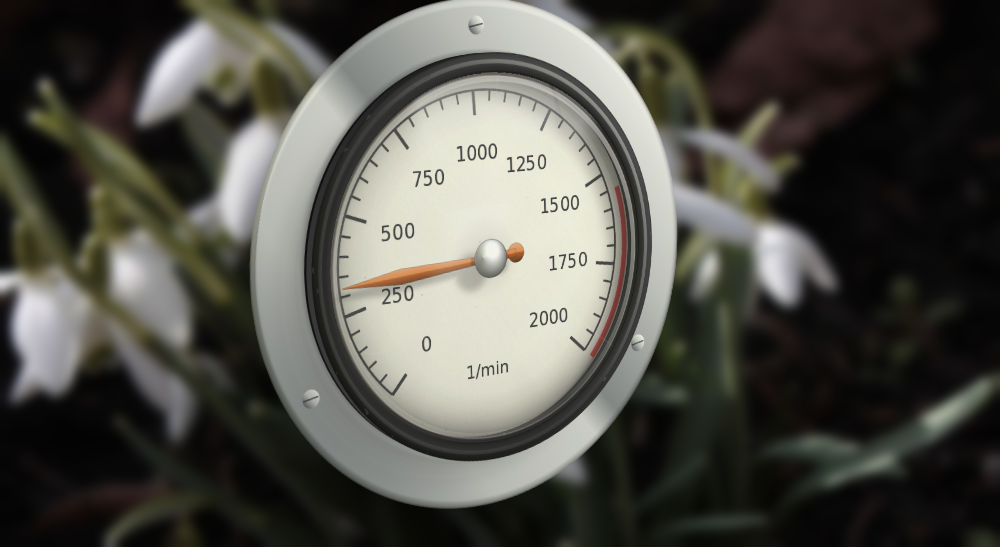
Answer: 325rpm
